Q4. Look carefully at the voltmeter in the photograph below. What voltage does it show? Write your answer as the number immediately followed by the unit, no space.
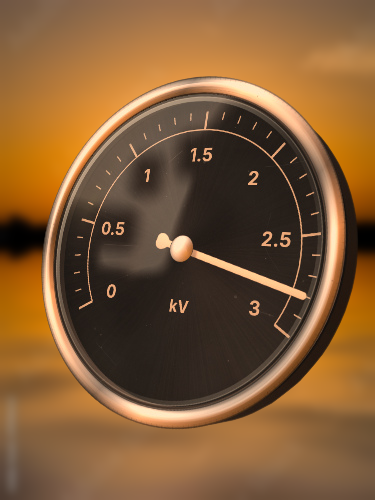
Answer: 2.8kV
